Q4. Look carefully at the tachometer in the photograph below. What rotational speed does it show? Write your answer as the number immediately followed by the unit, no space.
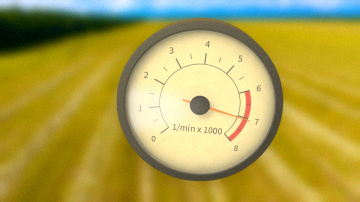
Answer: 7000rpm
